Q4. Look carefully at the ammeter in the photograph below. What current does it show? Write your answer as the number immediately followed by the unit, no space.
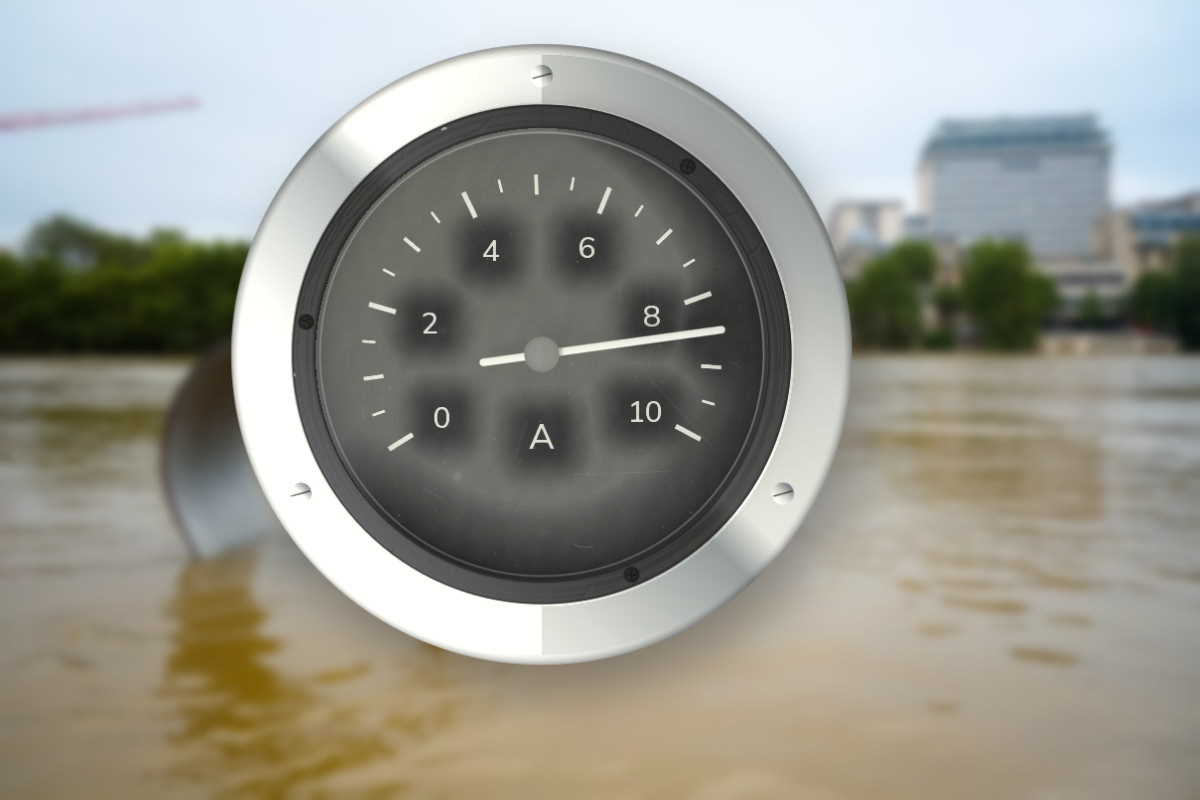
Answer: 8.5A
